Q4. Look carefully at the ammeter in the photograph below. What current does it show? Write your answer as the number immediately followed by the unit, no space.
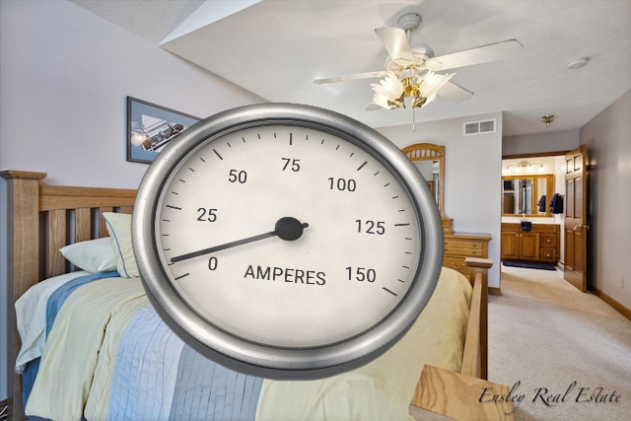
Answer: 5A
